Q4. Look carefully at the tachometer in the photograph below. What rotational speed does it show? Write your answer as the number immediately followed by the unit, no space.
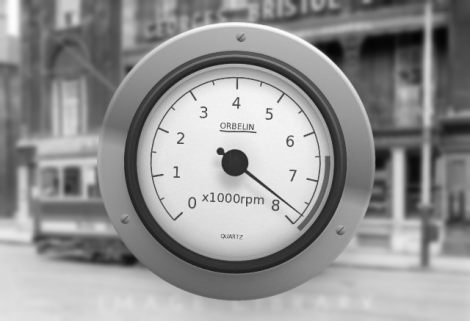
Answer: 7750rpm
